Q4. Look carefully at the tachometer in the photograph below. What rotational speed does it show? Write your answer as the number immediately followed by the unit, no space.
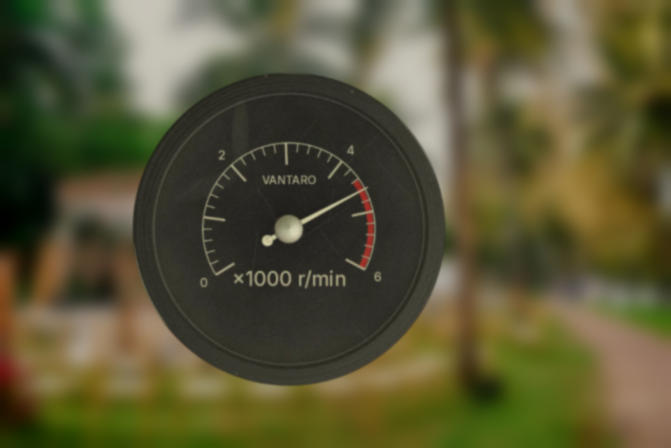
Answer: 4600rpm
